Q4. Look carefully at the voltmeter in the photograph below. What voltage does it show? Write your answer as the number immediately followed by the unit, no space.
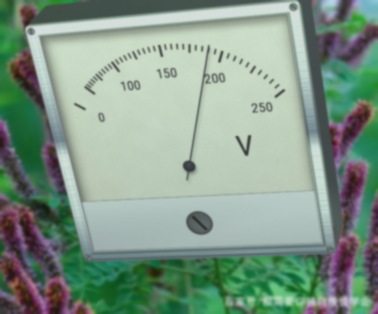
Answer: 190V
